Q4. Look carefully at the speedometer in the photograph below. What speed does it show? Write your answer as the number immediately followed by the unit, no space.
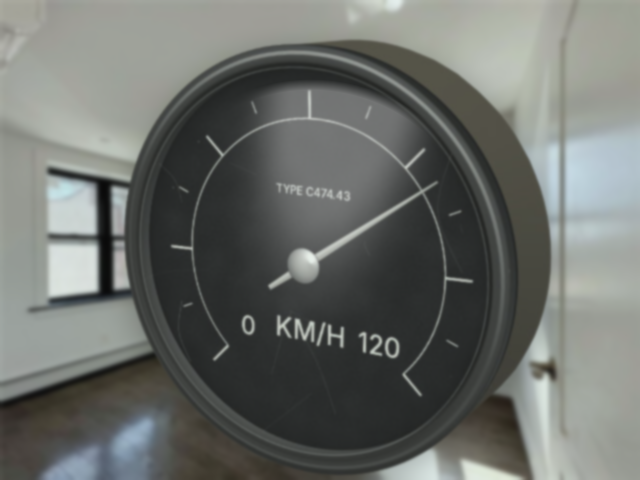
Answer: 85km/h
